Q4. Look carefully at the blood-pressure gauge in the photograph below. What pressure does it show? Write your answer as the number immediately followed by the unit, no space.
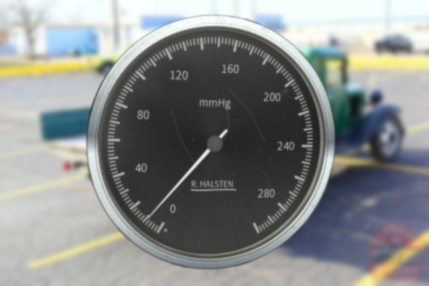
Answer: 10mmHg
